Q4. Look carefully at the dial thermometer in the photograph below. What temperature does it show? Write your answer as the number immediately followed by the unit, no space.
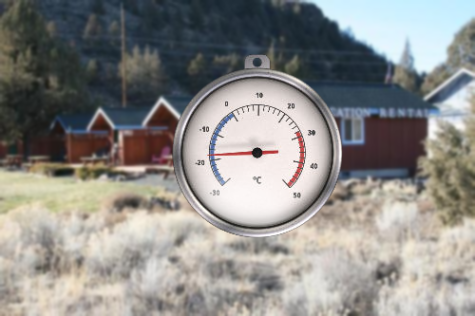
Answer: -18°C
